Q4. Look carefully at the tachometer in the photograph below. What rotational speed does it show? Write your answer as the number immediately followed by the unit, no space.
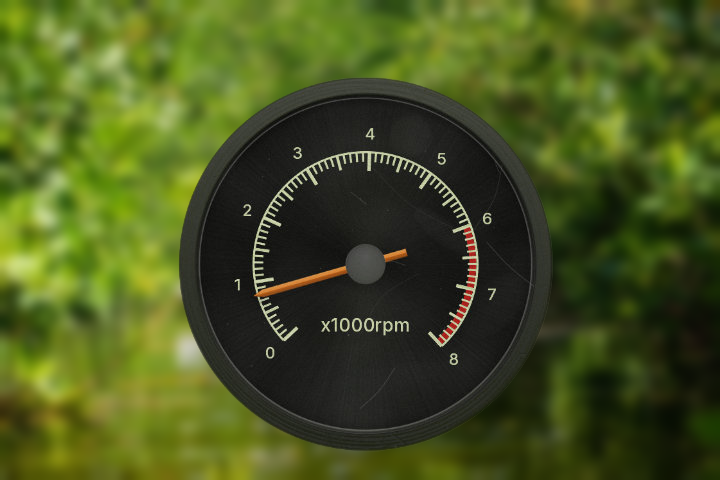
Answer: 800rpm
